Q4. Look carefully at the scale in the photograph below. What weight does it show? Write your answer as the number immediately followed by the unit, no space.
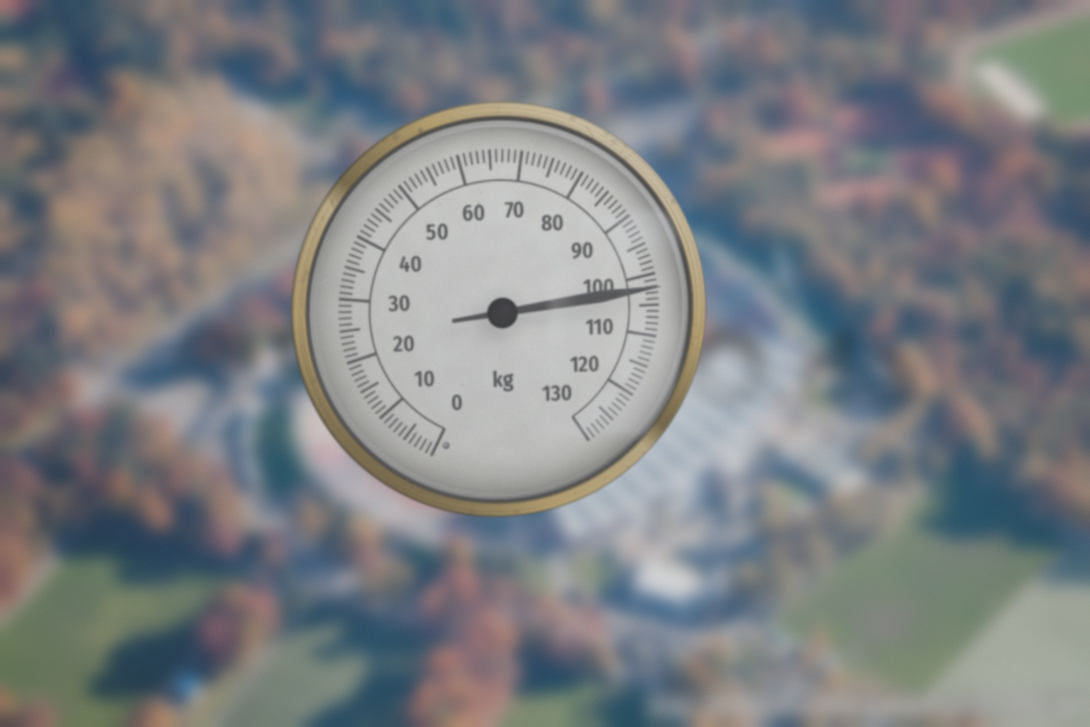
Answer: 102kg
